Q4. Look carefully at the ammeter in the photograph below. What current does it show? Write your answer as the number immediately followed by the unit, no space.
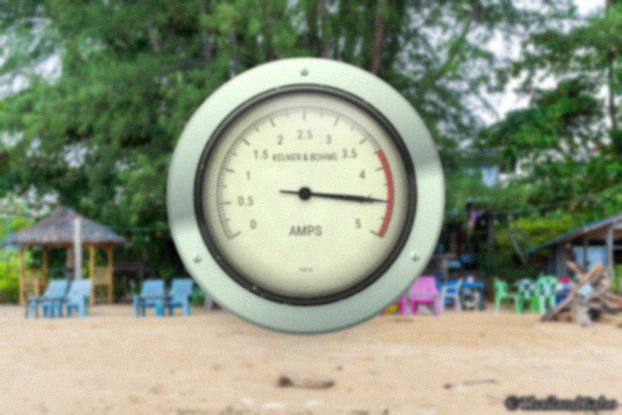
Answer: 4.5A
